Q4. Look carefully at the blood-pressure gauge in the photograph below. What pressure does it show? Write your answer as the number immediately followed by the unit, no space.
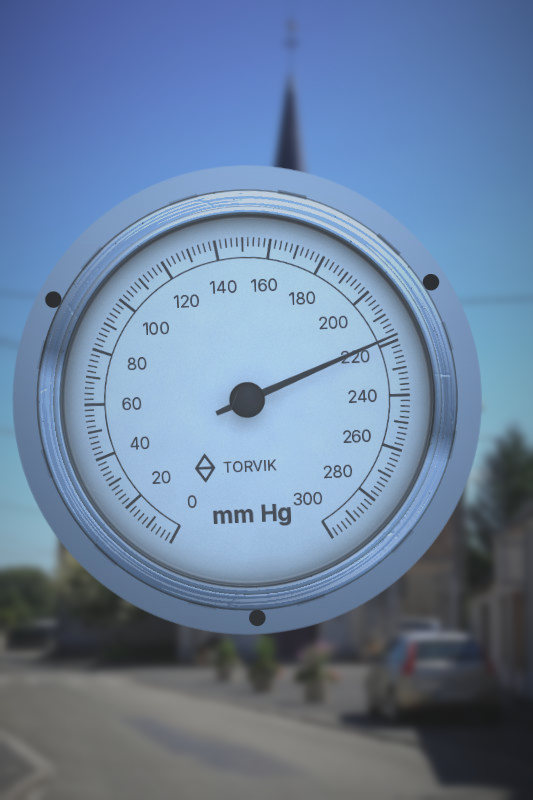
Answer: 218mmHg
